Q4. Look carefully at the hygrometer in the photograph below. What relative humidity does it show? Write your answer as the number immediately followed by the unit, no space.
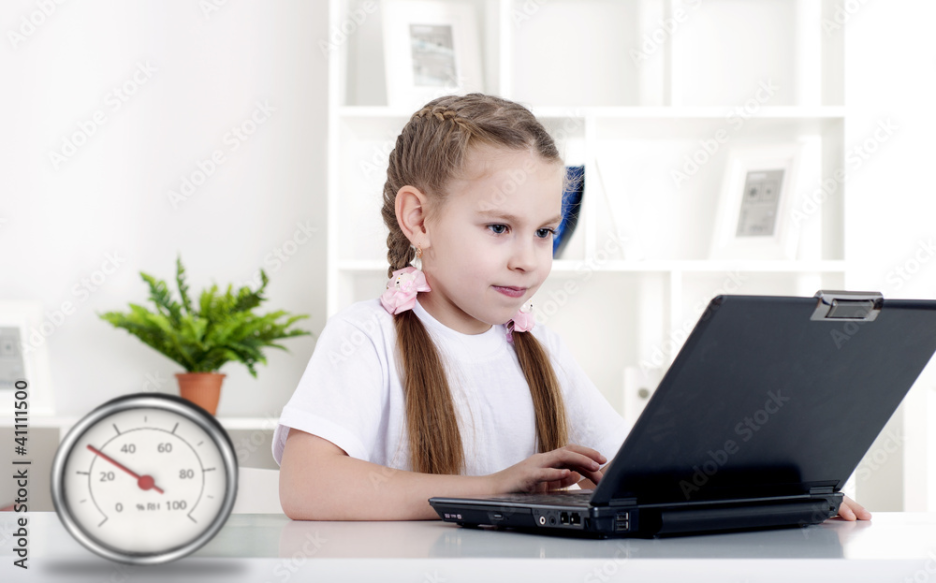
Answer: 30%
